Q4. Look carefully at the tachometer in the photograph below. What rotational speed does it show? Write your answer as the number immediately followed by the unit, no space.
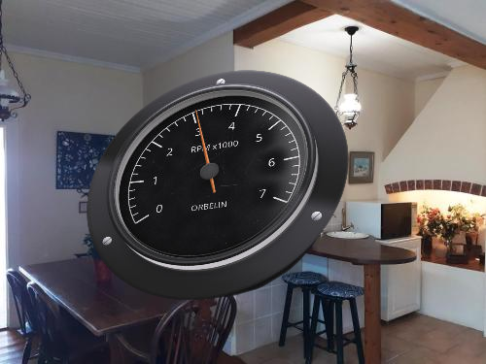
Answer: 3100rpm
